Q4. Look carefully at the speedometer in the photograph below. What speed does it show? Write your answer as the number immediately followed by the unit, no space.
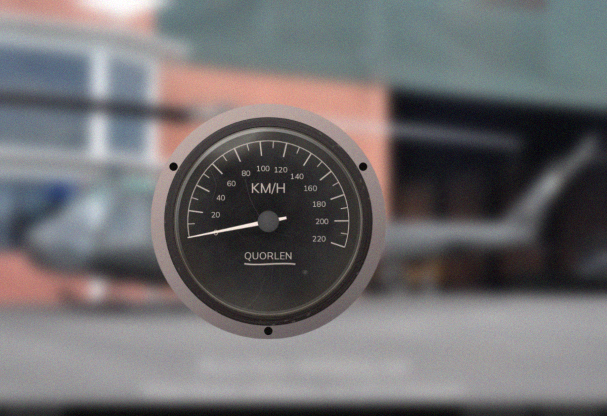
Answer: 0km/h
